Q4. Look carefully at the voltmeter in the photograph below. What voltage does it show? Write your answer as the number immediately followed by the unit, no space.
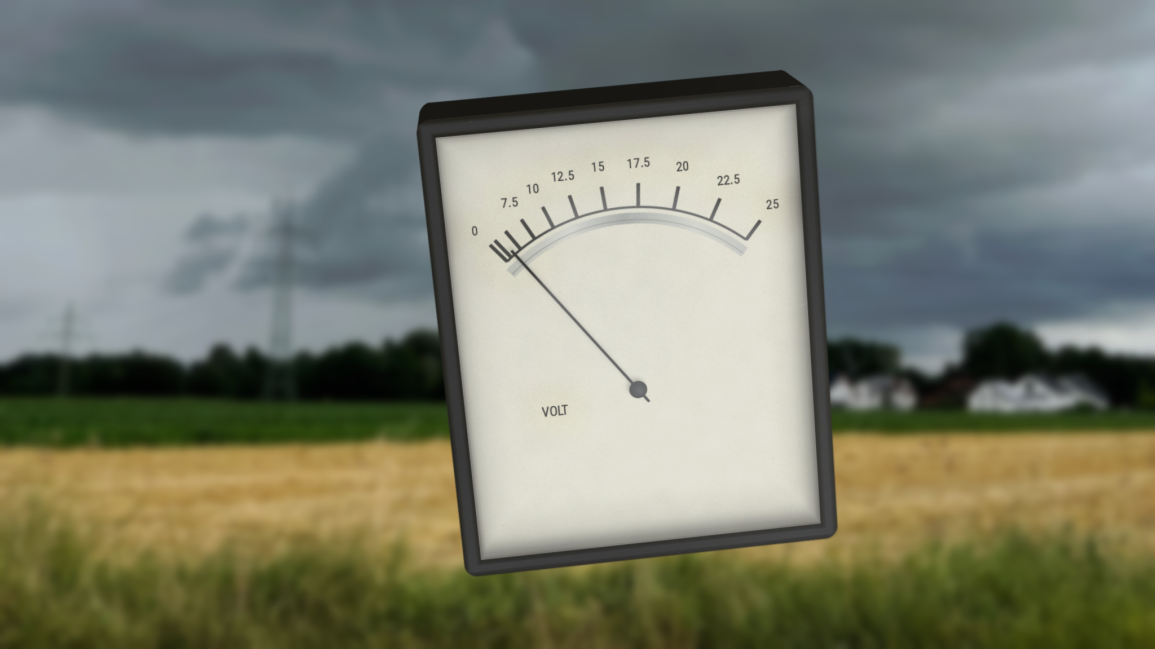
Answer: 3.75V
